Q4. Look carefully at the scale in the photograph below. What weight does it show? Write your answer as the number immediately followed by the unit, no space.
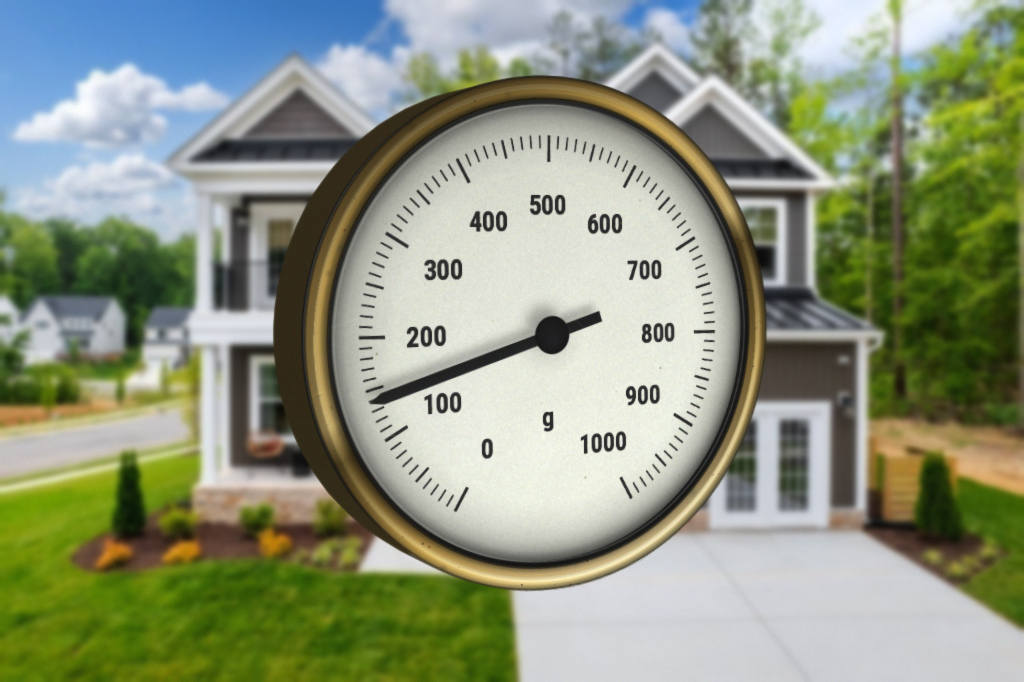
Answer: 140g
